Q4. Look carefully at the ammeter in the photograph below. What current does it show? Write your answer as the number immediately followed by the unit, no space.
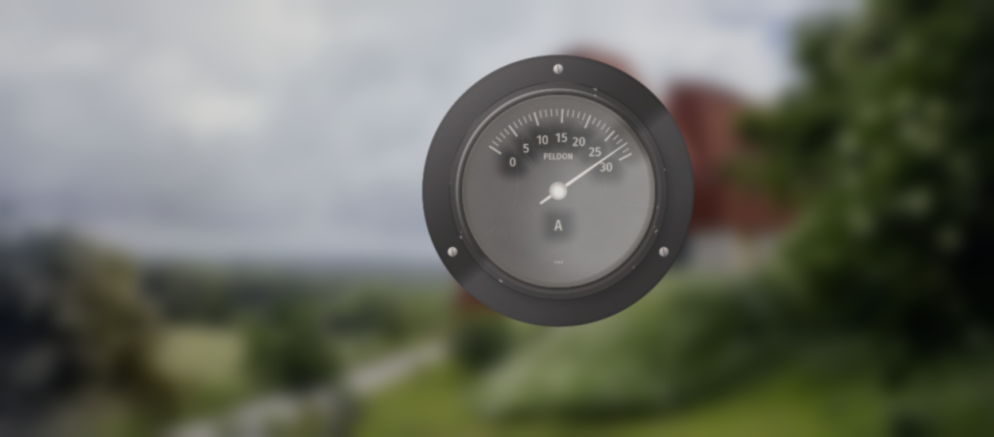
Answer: 28A
